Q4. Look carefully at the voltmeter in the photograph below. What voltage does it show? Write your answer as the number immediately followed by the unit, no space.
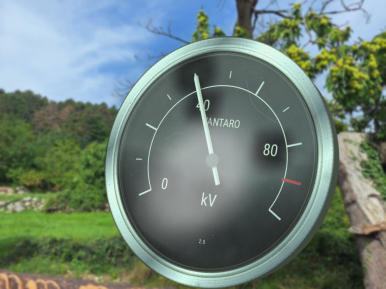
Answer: 40kV
